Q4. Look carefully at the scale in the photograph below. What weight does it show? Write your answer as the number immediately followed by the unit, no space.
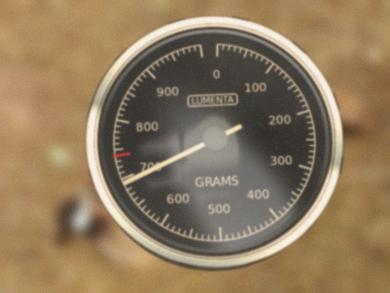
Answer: 690g
